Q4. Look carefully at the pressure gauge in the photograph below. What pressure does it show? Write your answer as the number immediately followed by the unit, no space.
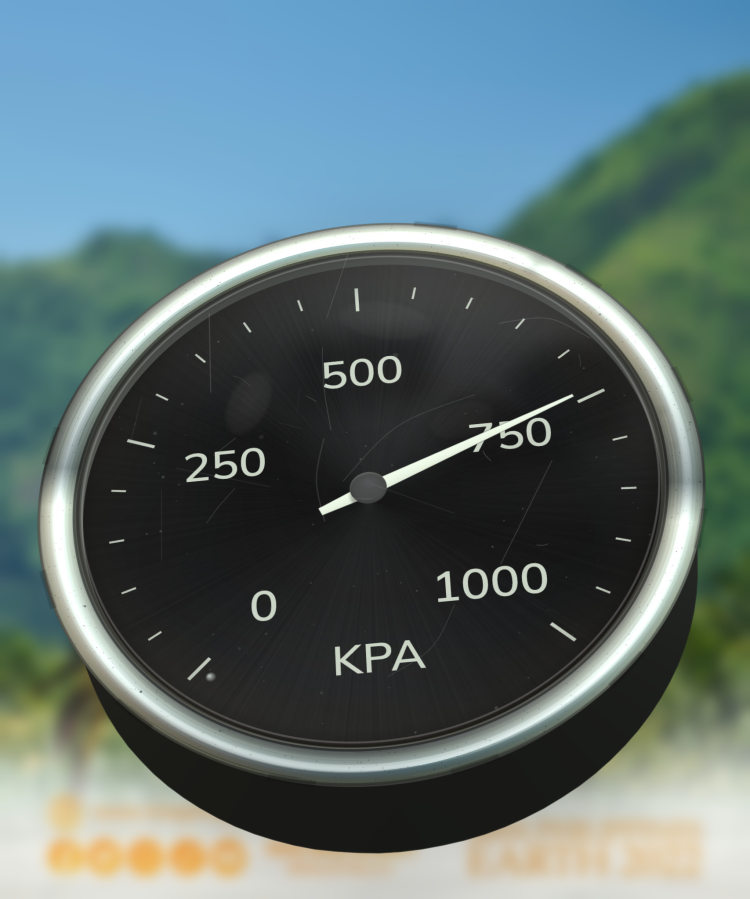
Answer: 750kPa
